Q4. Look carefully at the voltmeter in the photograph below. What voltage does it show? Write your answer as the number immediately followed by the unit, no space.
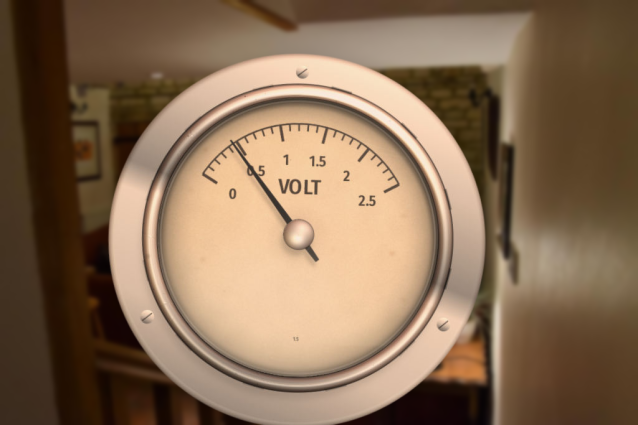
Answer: 0.45V
